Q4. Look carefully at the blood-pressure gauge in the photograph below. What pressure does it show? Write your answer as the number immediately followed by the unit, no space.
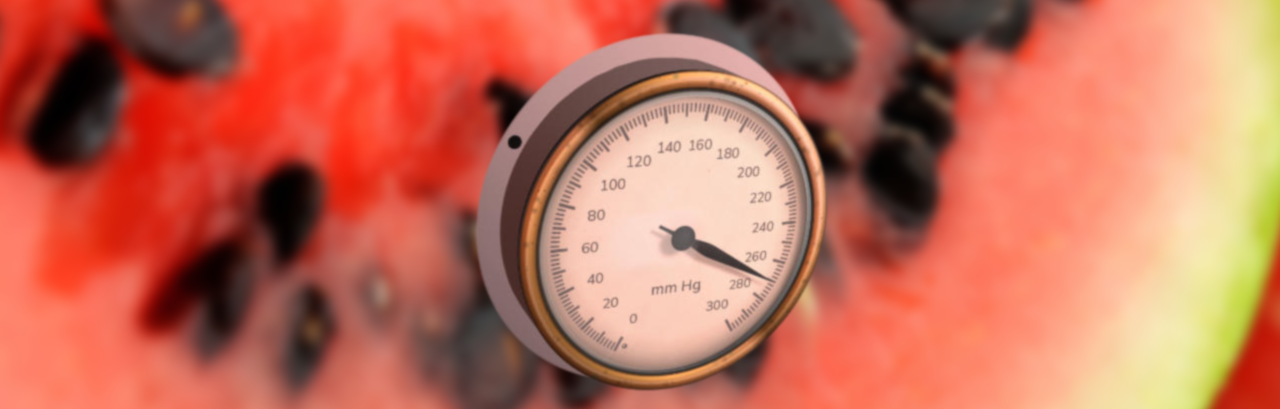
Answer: 270mmHg
